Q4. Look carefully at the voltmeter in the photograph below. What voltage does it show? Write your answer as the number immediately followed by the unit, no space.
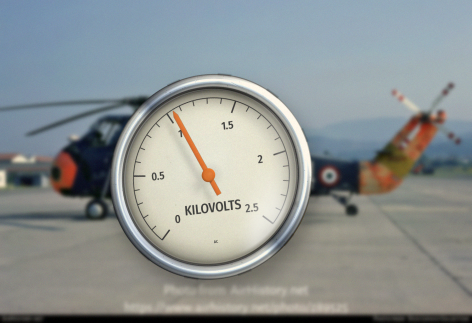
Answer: 1.05kV
